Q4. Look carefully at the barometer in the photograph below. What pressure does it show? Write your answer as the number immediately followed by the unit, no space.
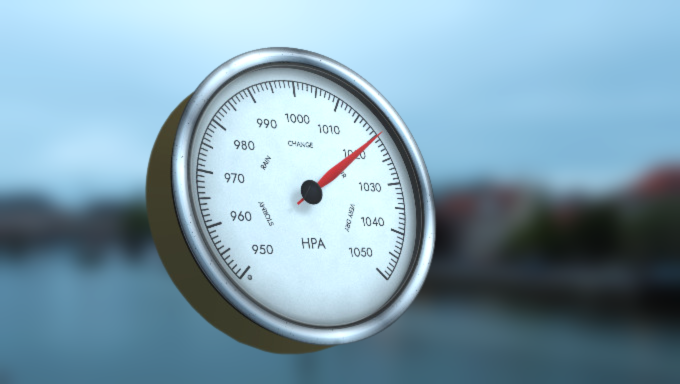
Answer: 1020hPa
